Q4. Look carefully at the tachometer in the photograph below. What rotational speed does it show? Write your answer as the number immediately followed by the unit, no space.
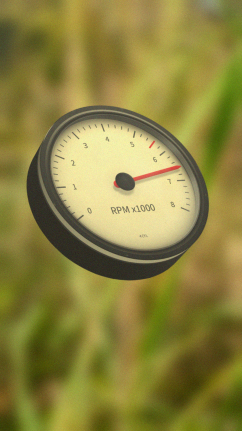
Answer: 6600rpm
